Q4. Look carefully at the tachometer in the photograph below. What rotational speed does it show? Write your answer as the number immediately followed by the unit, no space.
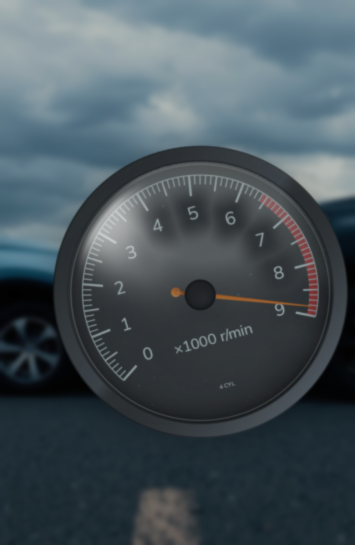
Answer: 8800rpm
